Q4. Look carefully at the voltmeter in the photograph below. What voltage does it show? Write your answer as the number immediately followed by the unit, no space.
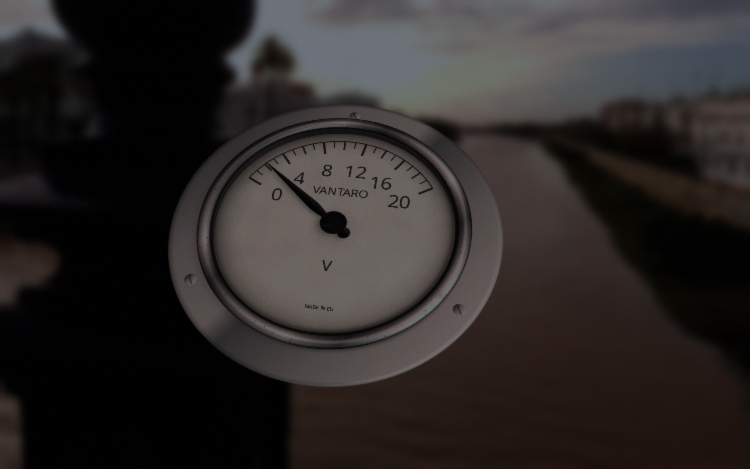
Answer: 2V
